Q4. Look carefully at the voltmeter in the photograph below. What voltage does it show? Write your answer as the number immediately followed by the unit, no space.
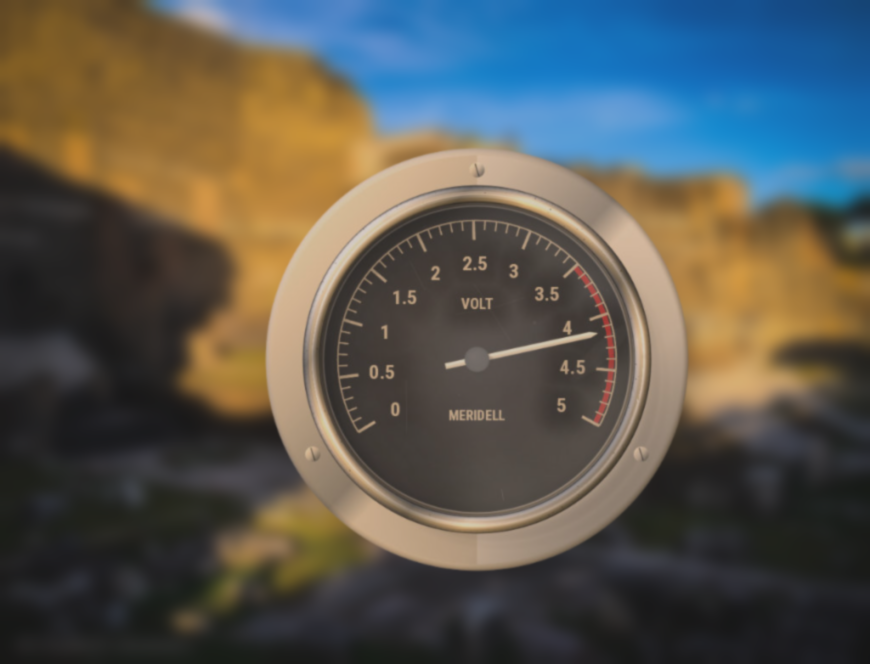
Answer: 4.15V
